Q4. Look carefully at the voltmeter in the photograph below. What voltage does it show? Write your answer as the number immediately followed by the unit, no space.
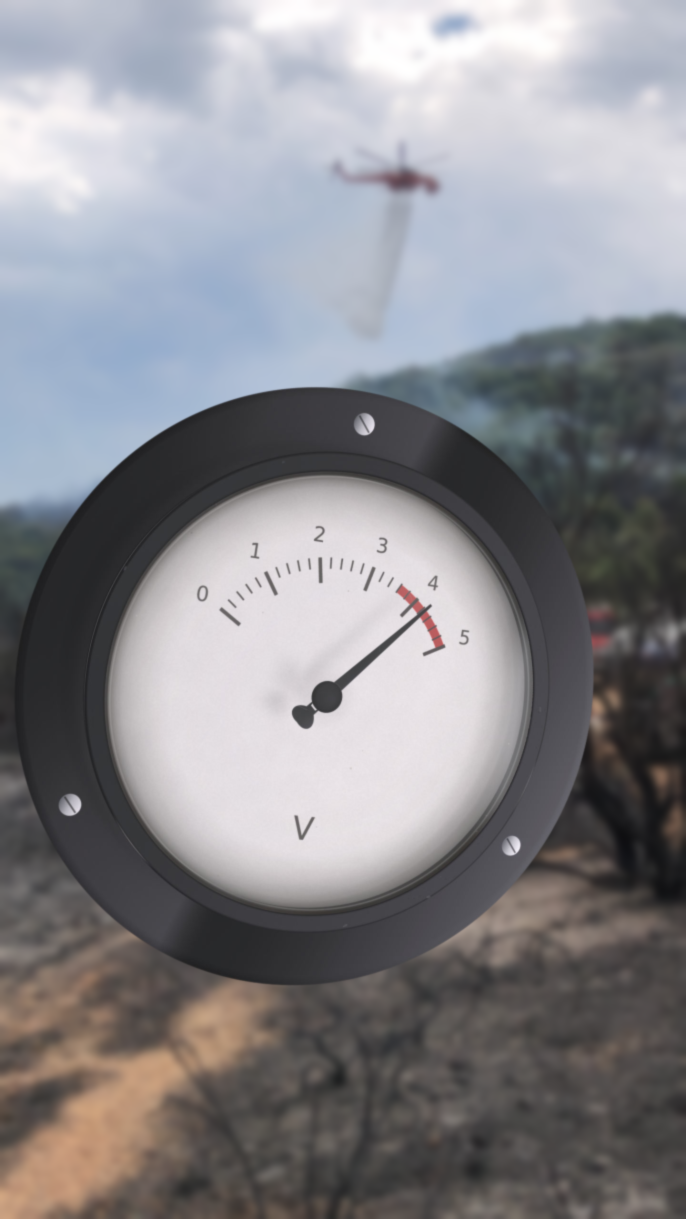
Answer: 4.2V
